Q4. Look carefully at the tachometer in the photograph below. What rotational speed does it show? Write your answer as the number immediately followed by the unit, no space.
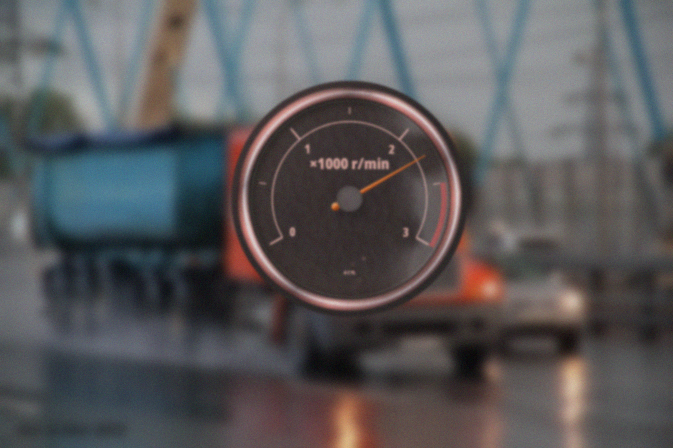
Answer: 2250rpm
